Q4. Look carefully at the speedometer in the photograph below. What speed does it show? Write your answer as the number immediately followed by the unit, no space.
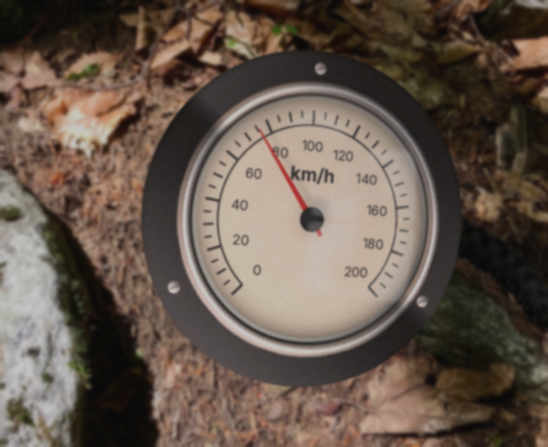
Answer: 75km/h
